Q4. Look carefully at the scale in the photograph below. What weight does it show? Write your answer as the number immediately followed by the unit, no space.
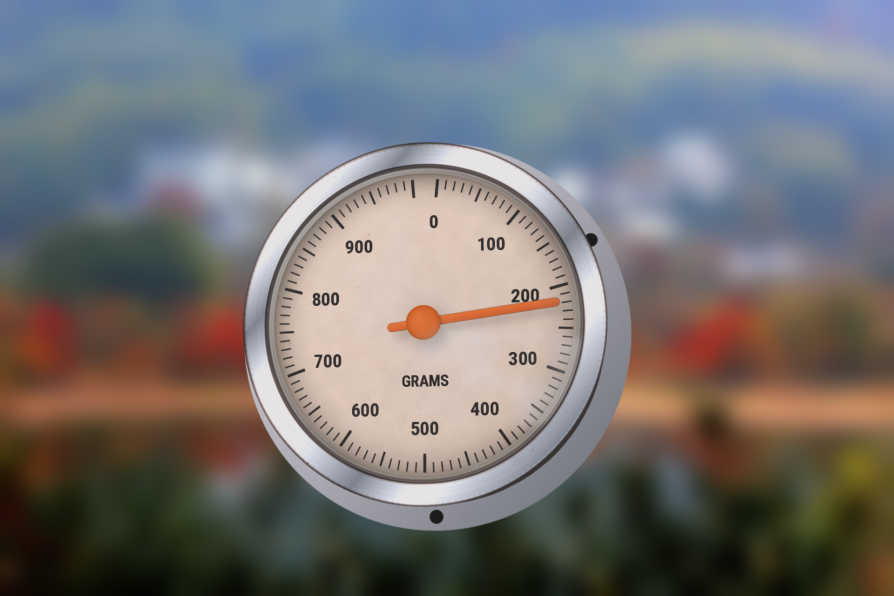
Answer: 220g
